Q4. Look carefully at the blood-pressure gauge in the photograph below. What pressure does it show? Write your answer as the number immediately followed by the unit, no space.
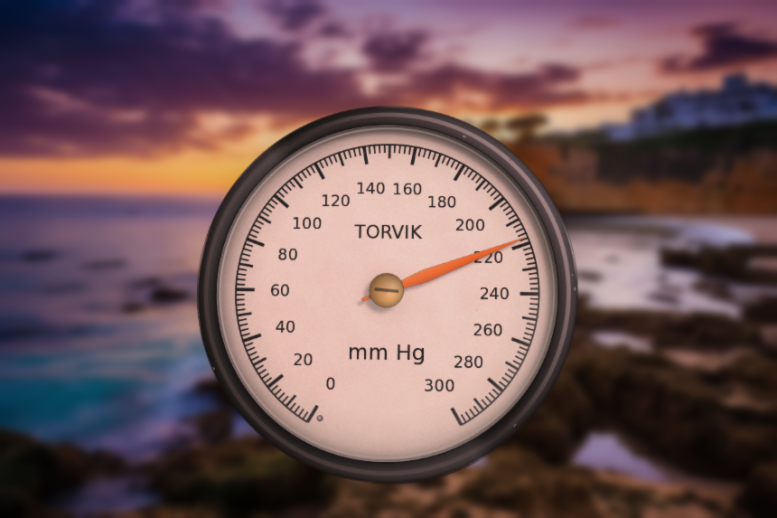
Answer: 218mmHg
